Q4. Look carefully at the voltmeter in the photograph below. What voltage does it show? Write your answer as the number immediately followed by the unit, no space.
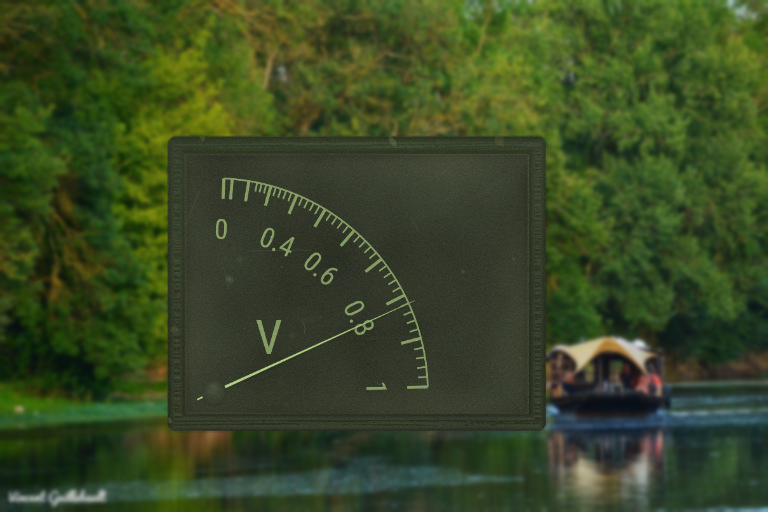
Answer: 0.82V
